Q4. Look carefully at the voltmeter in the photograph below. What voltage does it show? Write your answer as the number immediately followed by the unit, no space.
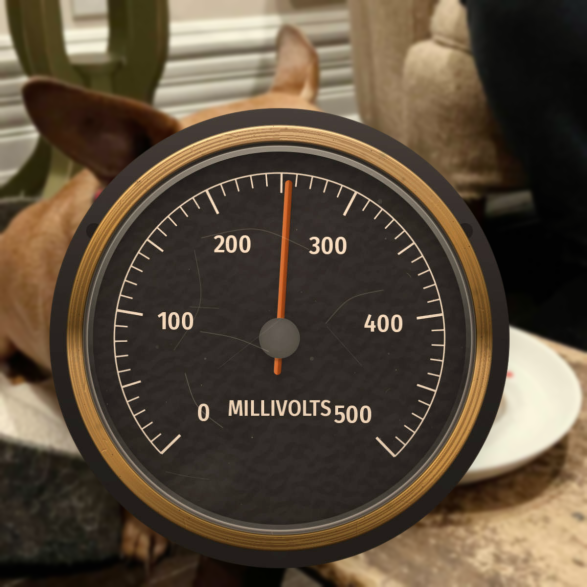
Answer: 255mV
